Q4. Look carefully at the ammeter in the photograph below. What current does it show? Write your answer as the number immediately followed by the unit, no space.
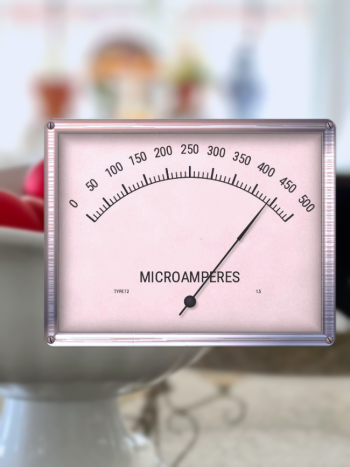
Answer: 440µA
